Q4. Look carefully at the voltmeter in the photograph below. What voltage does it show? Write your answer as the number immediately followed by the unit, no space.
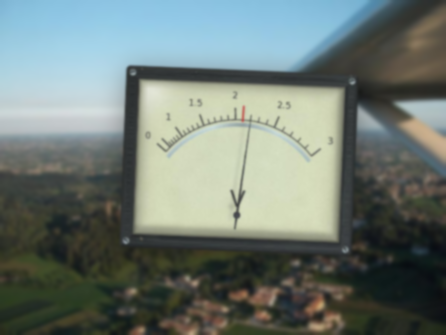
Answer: 2.2V
